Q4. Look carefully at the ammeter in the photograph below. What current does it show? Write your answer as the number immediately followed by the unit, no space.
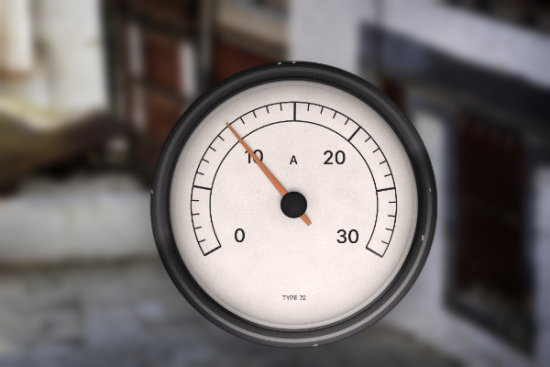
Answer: 10A
